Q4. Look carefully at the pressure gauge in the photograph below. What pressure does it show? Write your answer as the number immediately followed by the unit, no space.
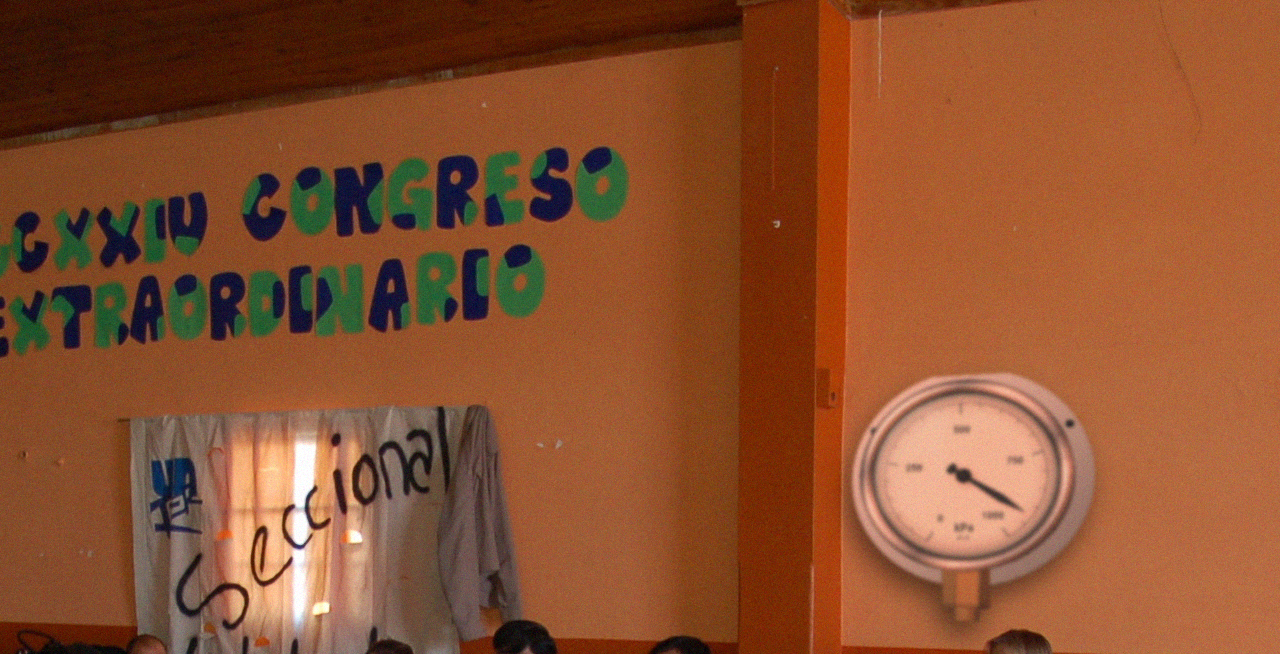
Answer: 925kPa
